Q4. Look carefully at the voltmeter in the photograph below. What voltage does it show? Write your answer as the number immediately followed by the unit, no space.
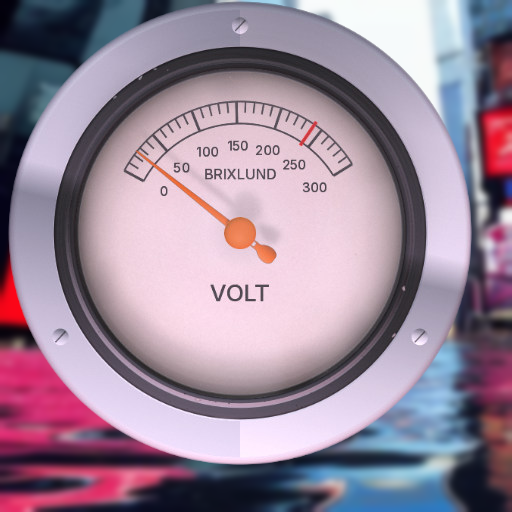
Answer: 25V
